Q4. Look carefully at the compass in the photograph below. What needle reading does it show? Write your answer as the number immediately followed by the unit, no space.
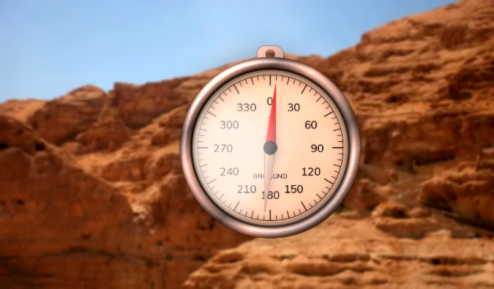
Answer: 5°
